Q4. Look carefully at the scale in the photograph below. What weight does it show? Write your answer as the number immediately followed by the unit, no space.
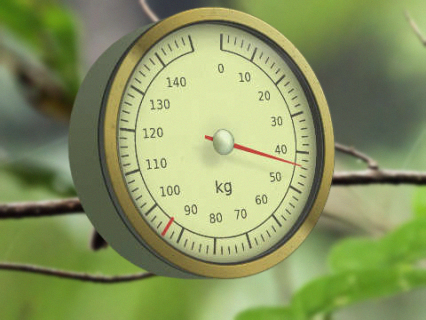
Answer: 44kg
